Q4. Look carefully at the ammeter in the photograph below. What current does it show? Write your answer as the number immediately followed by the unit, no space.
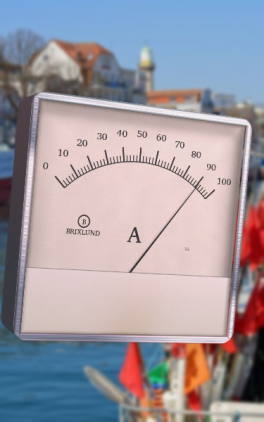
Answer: 90A
